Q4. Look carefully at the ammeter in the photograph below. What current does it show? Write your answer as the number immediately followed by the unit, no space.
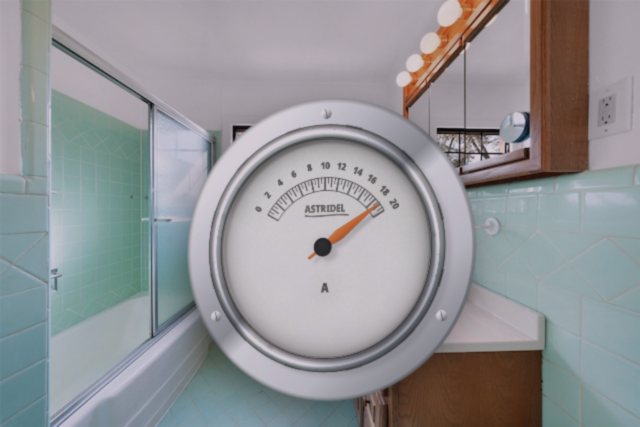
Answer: 19A
